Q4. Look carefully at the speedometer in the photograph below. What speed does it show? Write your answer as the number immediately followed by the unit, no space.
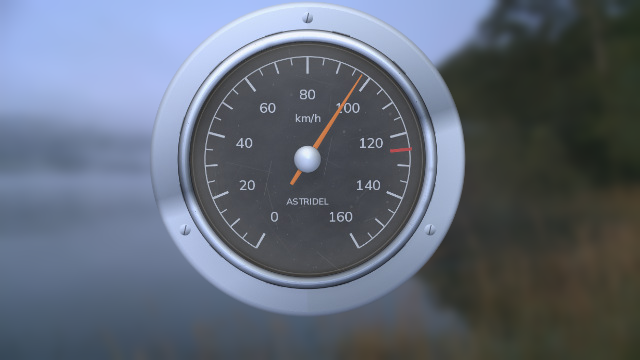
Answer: 97.5km/h
